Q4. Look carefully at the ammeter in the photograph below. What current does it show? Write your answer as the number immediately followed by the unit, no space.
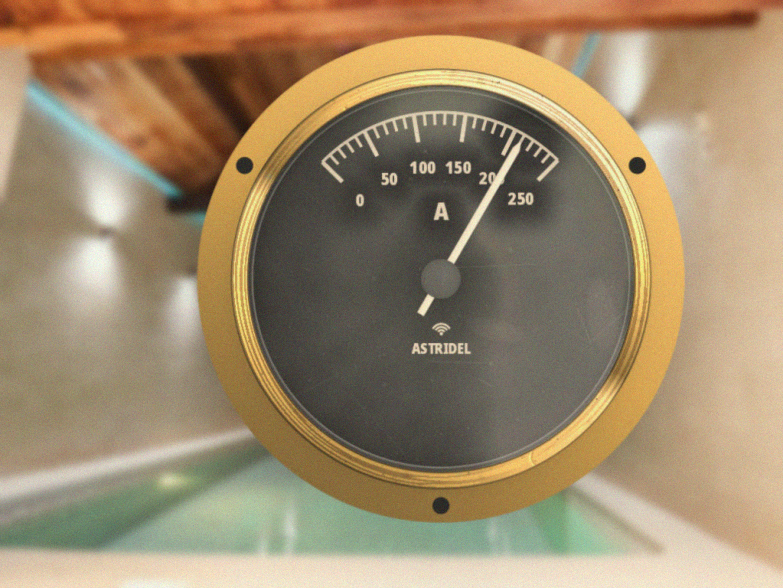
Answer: 210A
